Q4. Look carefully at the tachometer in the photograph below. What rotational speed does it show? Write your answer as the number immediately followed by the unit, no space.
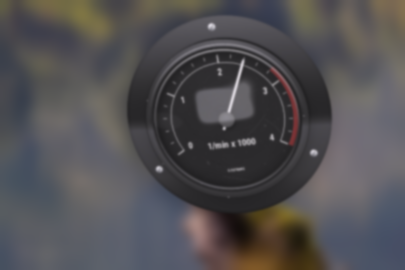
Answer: 2400rpm
